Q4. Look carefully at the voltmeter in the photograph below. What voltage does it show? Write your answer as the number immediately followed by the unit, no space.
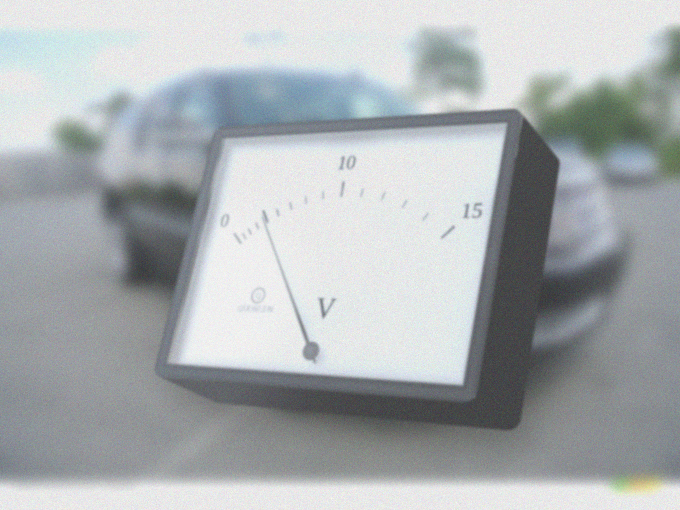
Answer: 5V
